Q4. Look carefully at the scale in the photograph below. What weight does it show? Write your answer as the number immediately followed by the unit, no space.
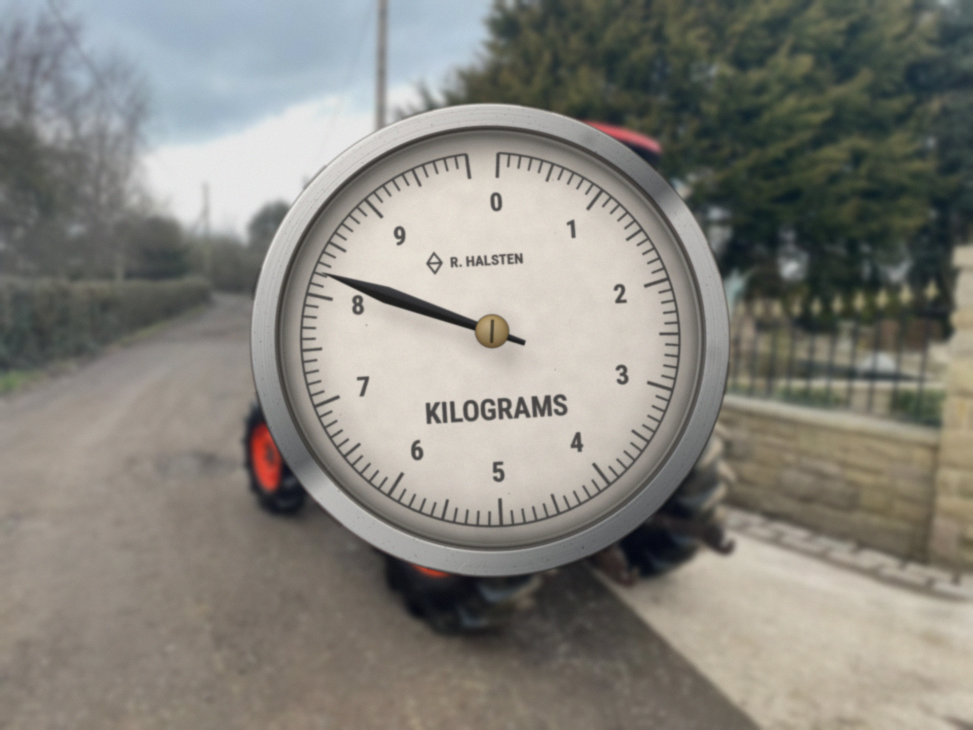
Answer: 8.2kg
